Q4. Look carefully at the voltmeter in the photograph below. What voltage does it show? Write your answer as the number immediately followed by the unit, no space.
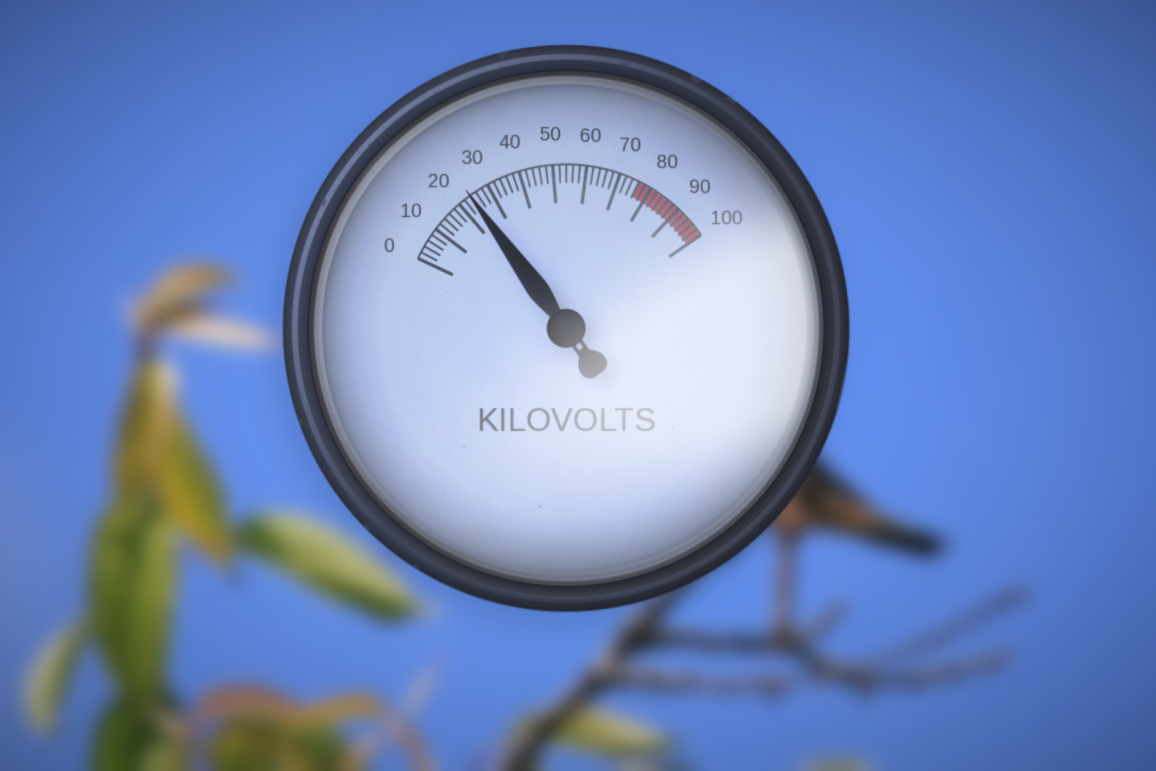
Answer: 24kV
